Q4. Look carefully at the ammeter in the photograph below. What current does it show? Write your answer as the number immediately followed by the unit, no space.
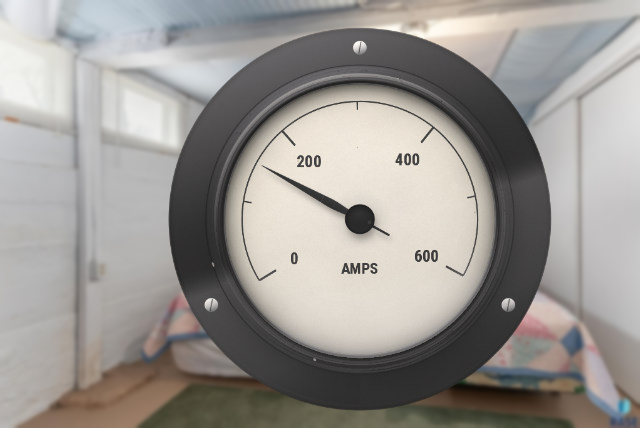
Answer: 150A
